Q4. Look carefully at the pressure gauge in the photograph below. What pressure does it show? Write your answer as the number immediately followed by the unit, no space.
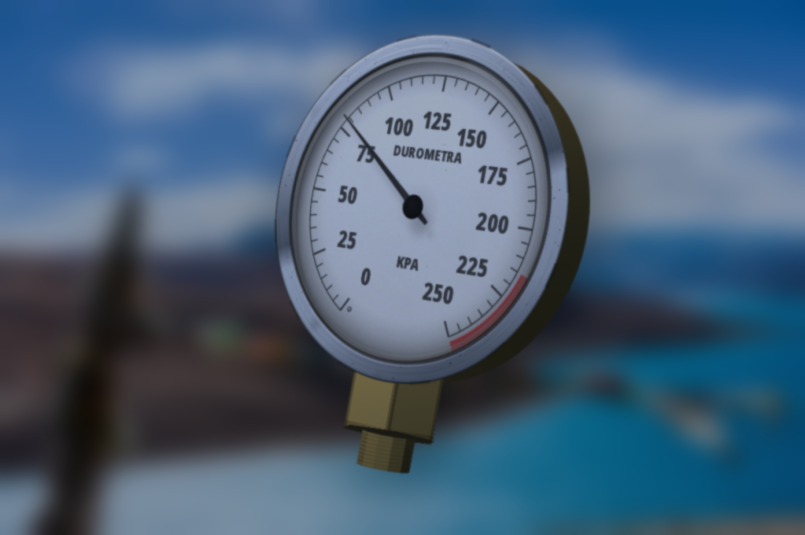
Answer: 80kPa
